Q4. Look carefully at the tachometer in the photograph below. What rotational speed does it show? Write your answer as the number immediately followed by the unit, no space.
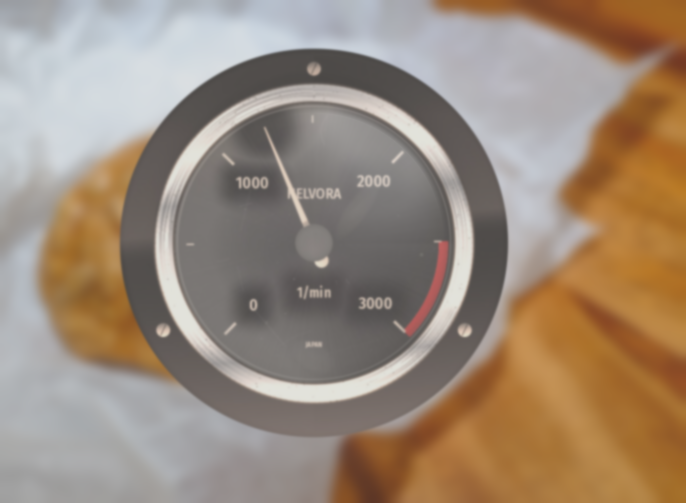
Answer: 1250rpm
